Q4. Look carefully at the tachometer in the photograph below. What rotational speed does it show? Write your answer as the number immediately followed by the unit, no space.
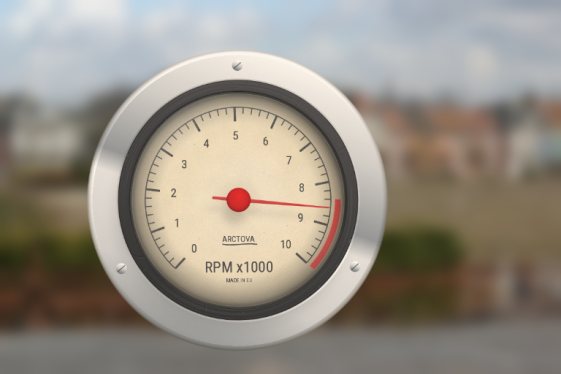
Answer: 8600rpm
